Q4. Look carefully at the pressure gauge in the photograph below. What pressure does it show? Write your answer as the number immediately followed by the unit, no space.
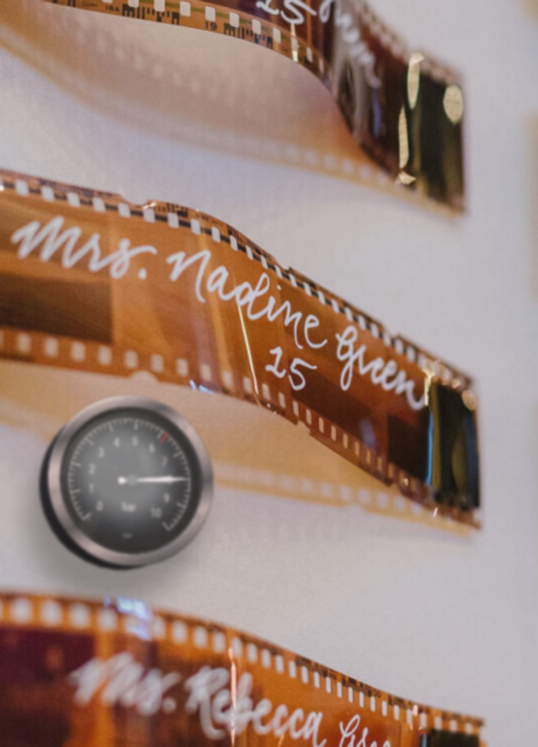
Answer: 8bar
